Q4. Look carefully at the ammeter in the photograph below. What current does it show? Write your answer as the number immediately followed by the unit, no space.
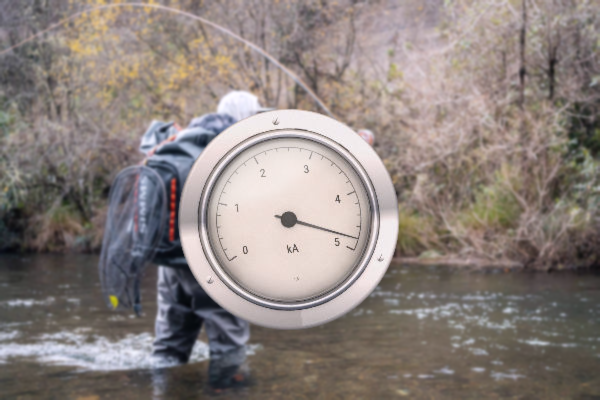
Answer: 4.8kA
